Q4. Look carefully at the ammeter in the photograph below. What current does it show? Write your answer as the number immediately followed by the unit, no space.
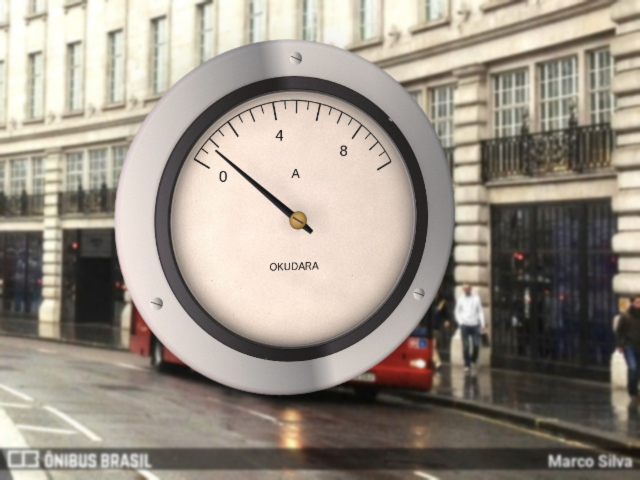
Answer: 0.75A
